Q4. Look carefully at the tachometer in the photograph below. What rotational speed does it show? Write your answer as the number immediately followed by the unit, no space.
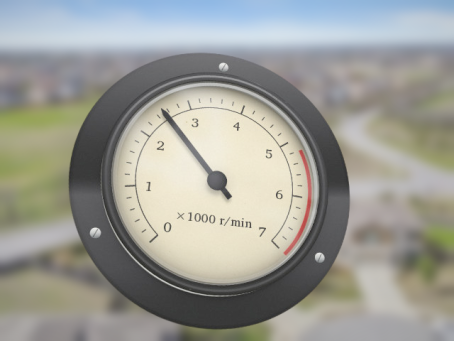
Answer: 2500rpm
